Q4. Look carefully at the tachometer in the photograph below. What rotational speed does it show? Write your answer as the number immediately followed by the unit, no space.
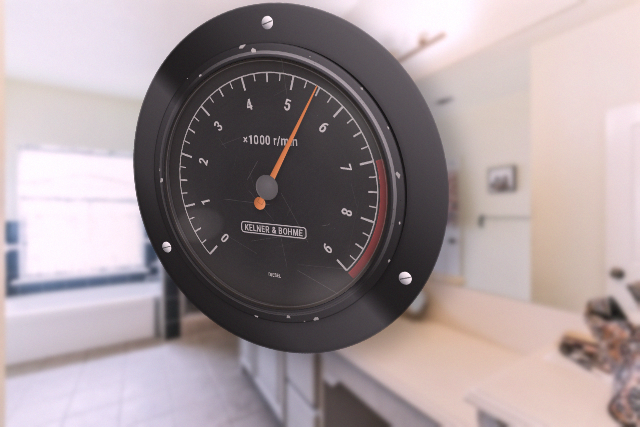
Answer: 5500rpm
